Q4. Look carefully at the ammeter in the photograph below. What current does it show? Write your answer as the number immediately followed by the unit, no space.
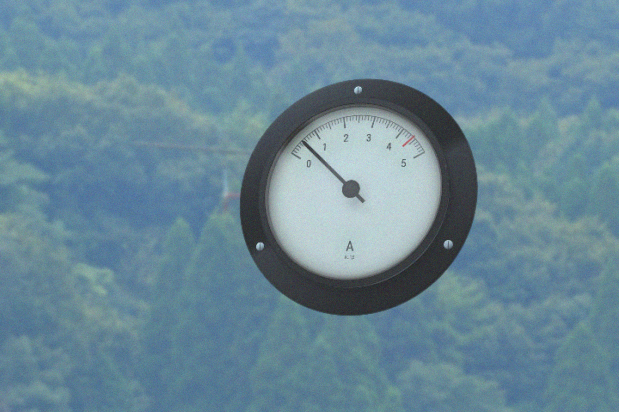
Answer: 0.5A
